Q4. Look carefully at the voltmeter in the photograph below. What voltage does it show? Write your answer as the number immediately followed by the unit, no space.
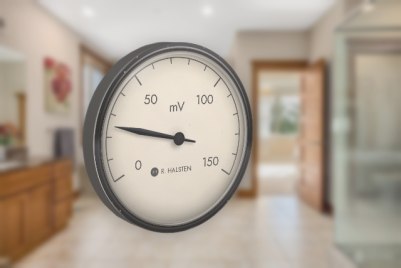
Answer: 25mV
